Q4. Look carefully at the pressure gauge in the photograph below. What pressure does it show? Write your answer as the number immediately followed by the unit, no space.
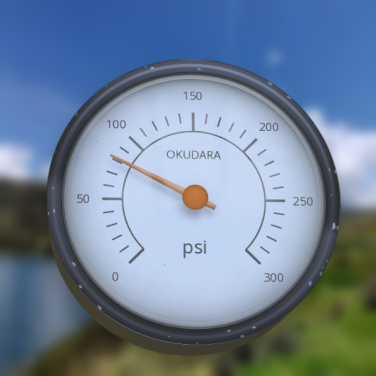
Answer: 80psi
